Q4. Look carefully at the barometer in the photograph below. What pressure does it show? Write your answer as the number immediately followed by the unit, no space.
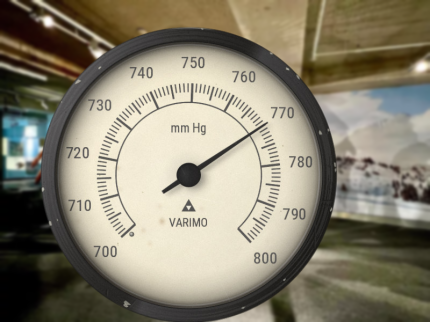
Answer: 770mmHg
